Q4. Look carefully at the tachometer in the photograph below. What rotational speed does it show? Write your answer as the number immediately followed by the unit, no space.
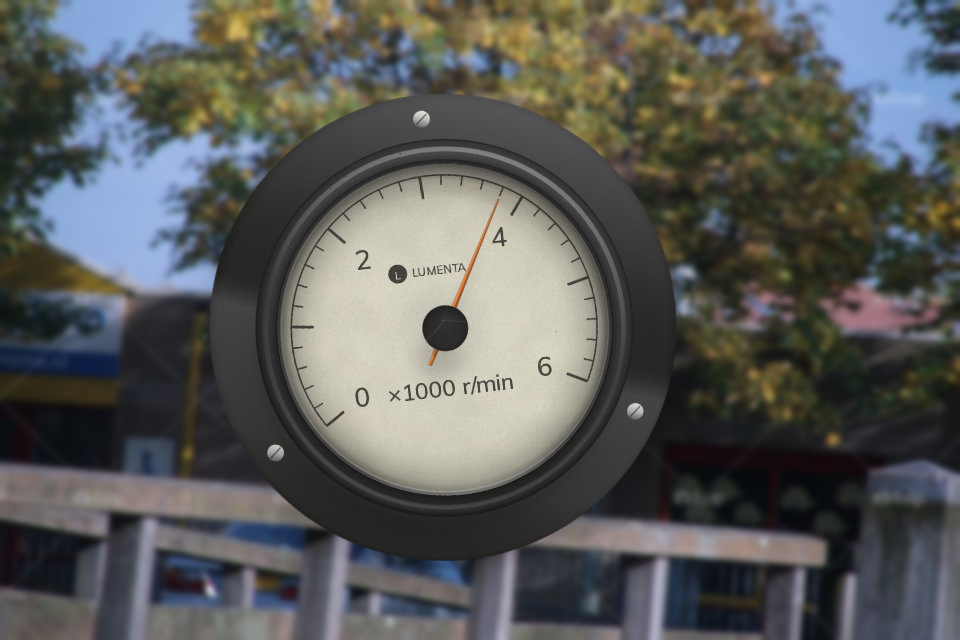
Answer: 3800rpm
